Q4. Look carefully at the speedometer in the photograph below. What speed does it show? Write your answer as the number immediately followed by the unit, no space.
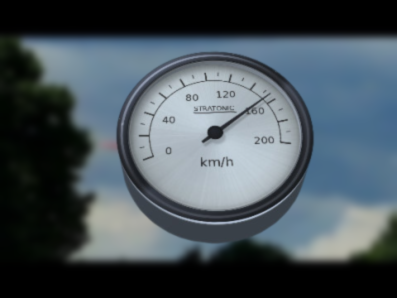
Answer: 155km/h
